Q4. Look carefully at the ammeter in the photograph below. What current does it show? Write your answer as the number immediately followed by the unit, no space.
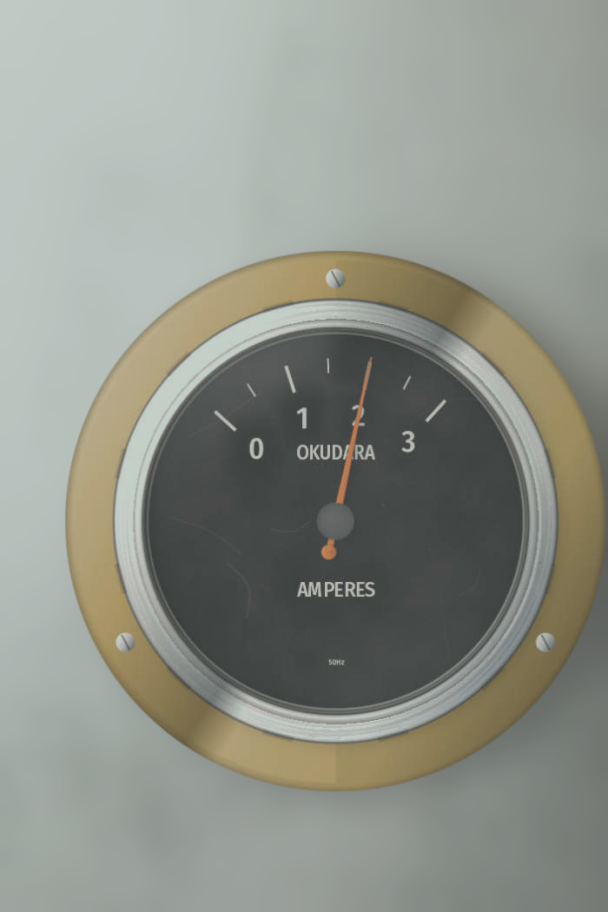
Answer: 2A
